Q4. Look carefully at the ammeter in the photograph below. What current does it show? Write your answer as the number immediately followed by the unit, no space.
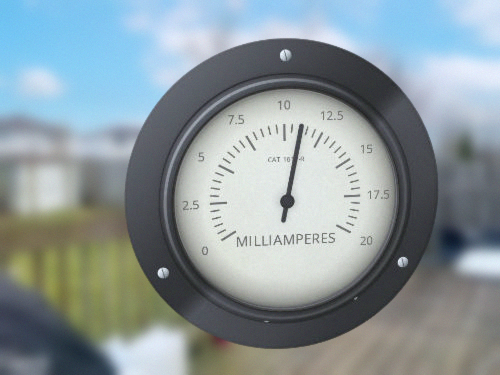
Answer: 11mA
